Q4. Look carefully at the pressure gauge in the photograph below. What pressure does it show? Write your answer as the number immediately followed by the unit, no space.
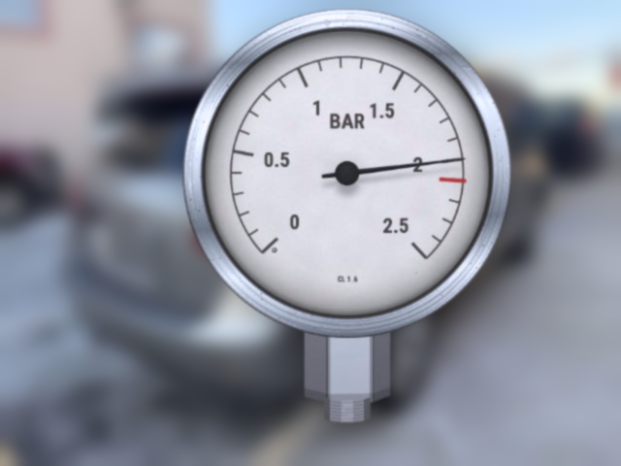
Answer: 2bar
